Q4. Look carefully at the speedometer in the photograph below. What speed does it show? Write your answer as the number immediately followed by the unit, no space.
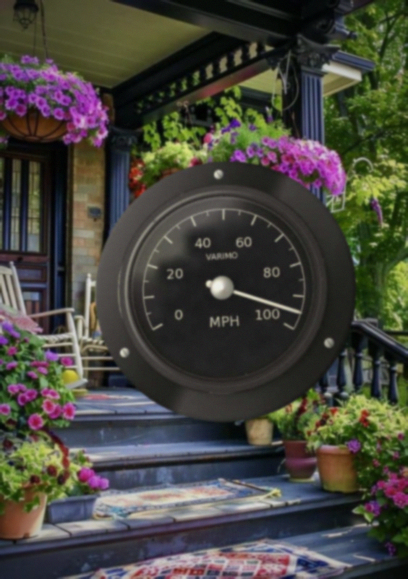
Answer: 95mph
